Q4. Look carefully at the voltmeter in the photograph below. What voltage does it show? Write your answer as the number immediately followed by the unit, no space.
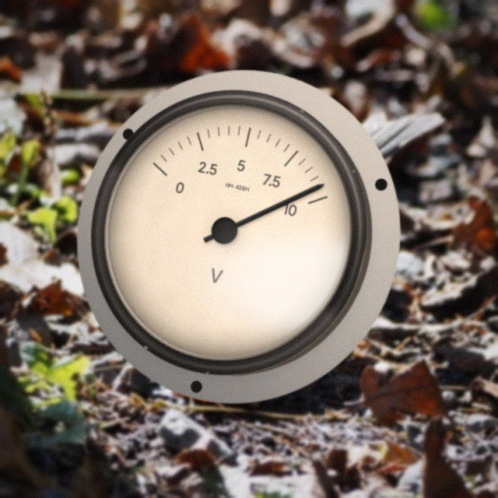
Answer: 9.5V
